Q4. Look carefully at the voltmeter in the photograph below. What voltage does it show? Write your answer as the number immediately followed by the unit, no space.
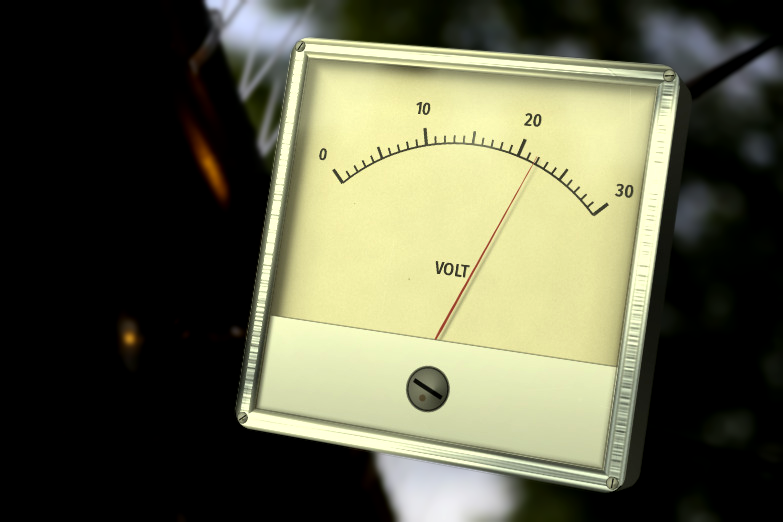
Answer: 22V
